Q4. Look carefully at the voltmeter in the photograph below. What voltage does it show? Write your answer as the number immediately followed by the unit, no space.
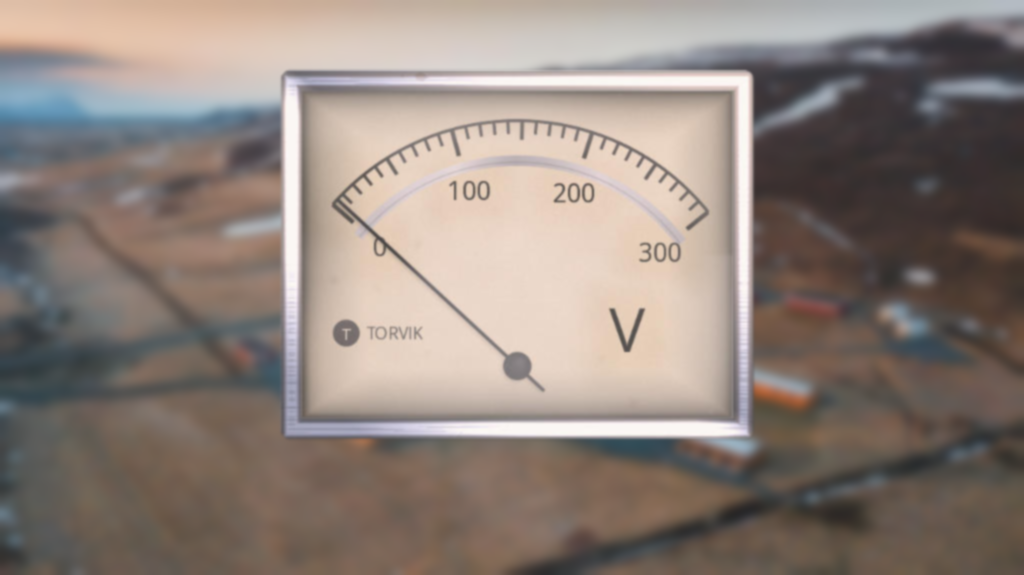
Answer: 5V
